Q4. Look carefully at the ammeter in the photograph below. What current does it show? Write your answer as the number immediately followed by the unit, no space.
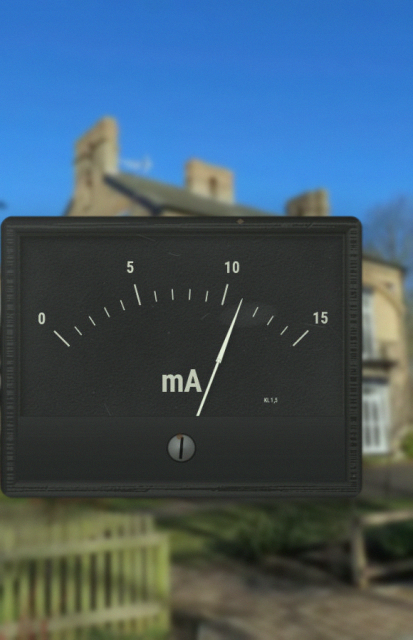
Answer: 11mA
